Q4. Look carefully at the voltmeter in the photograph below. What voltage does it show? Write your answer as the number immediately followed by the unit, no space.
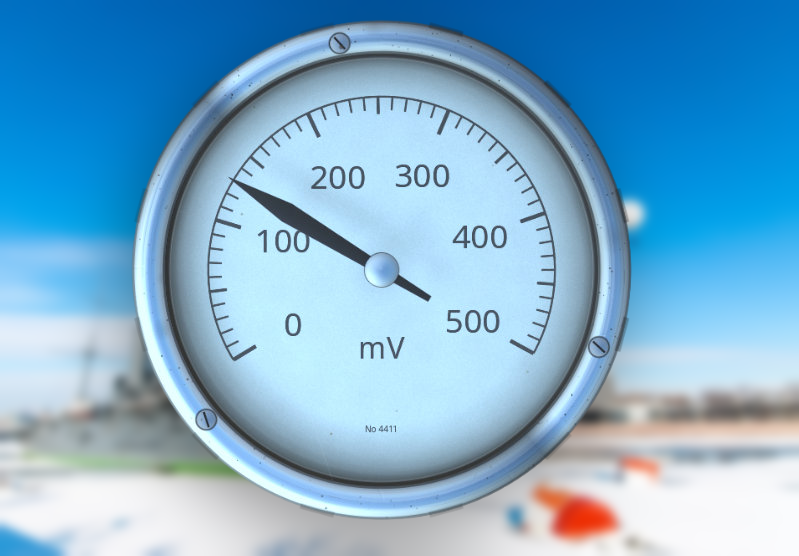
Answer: 130mV
